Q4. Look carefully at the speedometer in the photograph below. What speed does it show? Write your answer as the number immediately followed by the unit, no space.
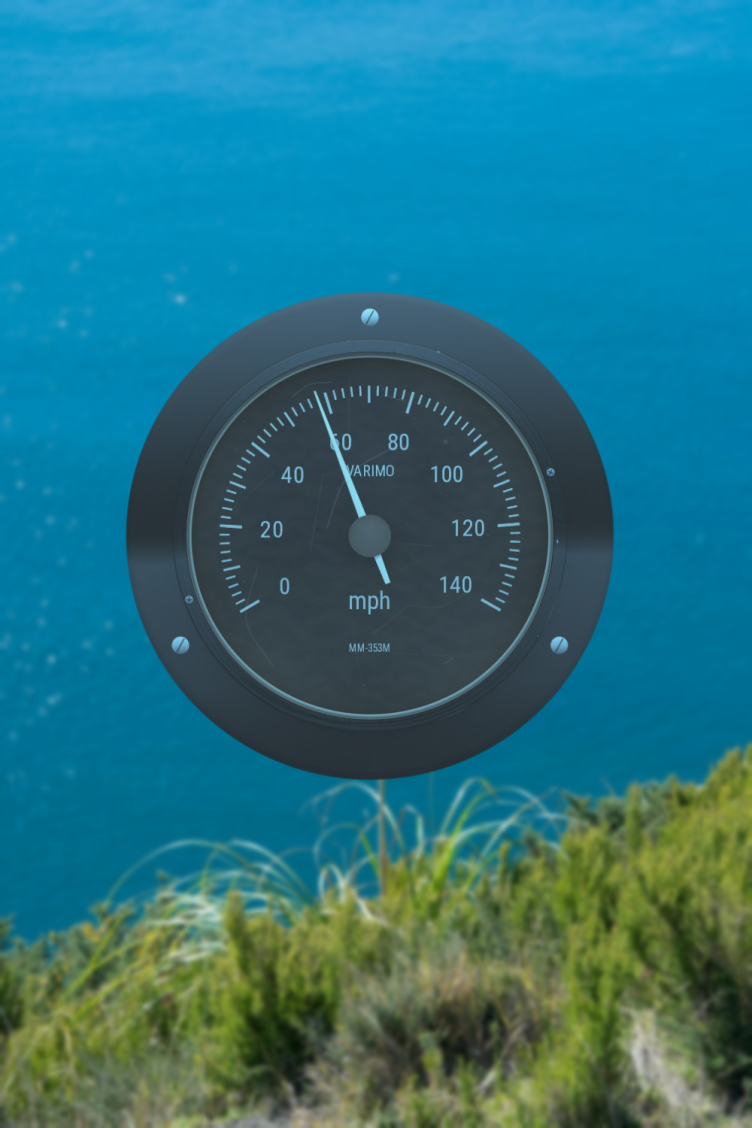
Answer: 58mph
